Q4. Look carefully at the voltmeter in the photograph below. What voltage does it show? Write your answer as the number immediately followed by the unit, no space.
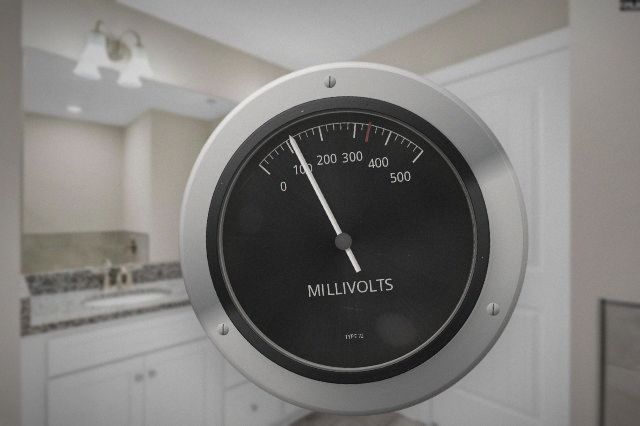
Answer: 120mV
